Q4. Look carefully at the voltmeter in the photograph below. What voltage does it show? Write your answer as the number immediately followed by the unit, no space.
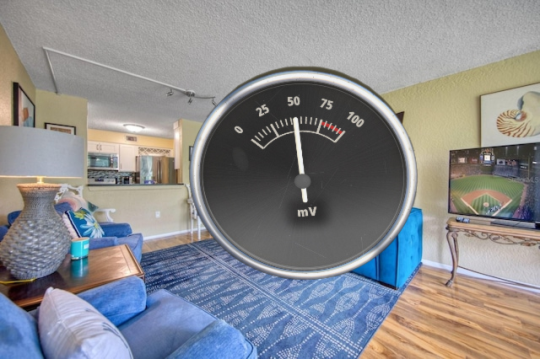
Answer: 50mV
